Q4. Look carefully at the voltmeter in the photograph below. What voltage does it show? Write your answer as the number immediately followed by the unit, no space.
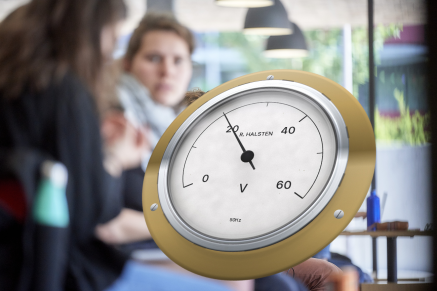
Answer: 20V
